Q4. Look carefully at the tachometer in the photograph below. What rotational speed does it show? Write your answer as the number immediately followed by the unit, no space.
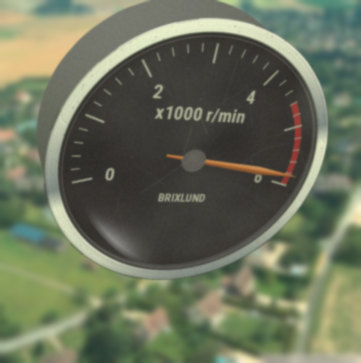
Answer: 5800rpm
